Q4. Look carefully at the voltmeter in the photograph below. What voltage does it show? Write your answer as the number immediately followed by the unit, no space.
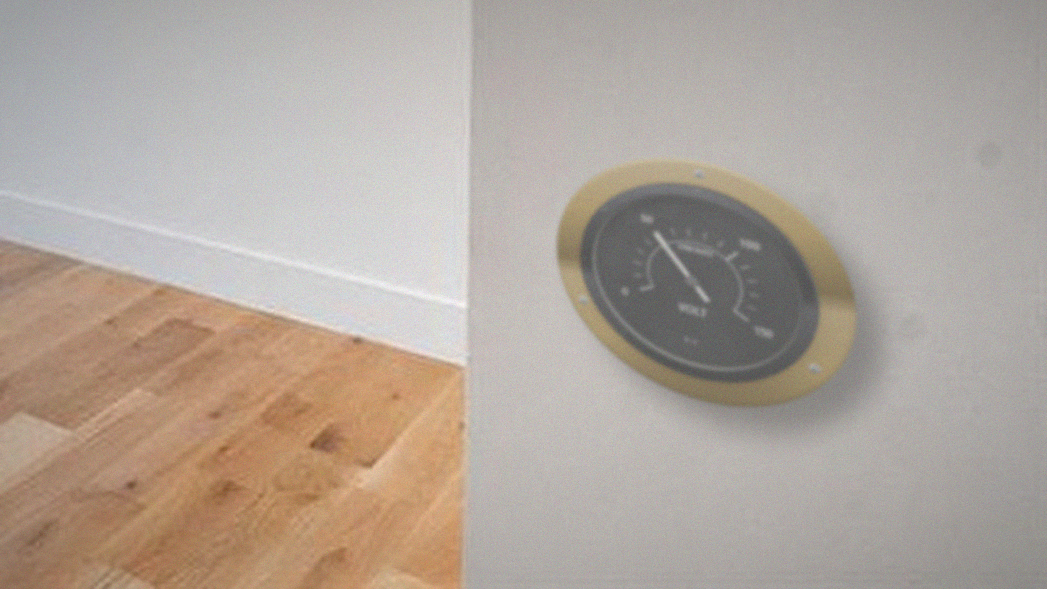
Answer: 50V
